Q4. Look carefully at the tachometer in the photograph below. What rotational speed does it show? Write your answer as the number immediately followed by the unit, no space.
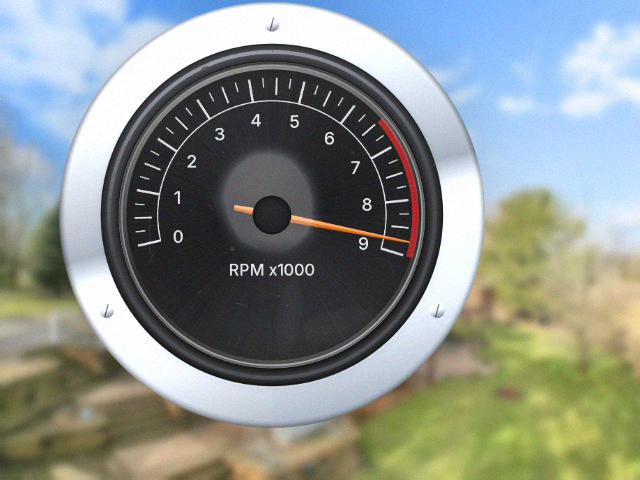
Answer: 8750rpm
